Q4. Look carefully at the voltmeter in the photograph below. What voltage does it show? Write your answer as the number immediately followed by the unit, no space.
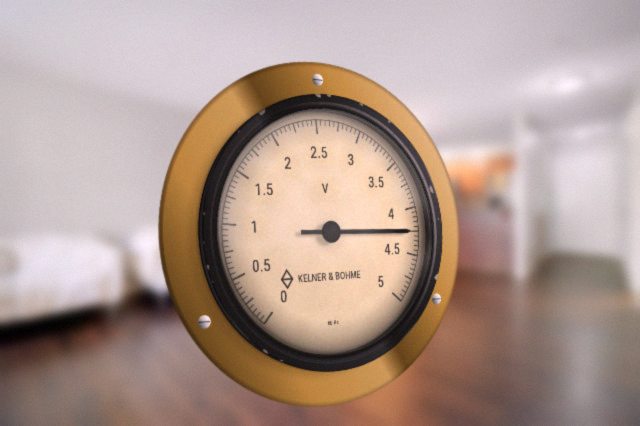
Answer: 4.25V
